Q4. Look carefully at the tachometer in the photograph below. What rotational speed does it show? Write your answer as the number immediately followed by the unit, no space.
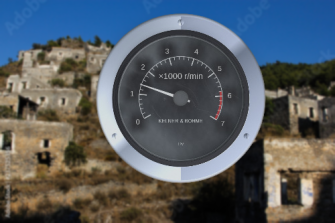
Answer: 1400rpm
